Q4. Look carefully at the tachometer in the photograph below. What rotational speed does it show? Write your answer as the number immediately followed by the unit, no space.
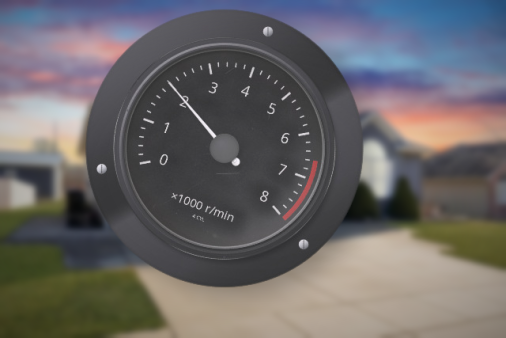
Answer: 2000rpm
